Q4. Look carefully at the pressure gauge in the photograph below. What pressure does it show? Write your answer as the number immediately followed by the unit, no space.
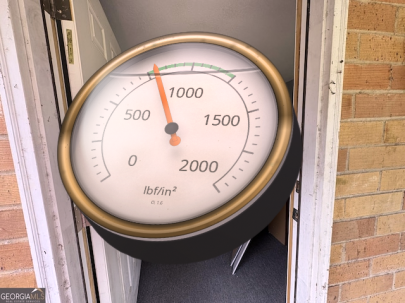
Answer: 800psi
